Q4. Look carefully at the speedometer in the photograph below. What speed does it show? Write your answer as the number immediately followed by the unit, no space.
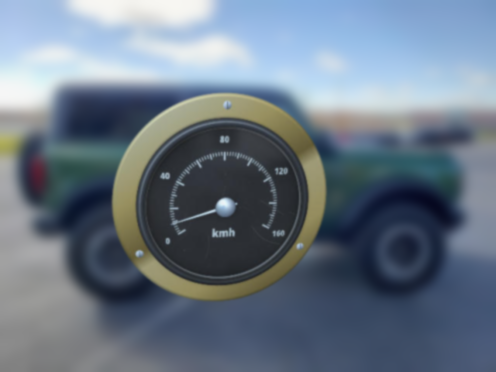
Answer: 10km/h
